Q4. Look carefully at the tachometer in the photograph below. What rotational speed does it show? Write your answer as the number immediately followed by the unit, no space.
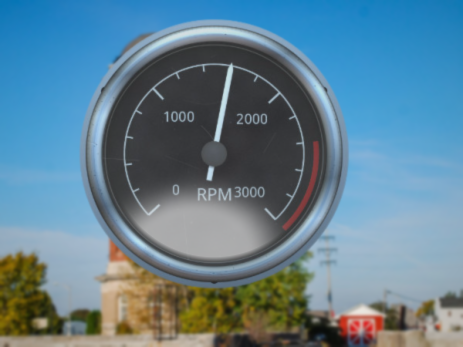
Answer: 1600rpm
